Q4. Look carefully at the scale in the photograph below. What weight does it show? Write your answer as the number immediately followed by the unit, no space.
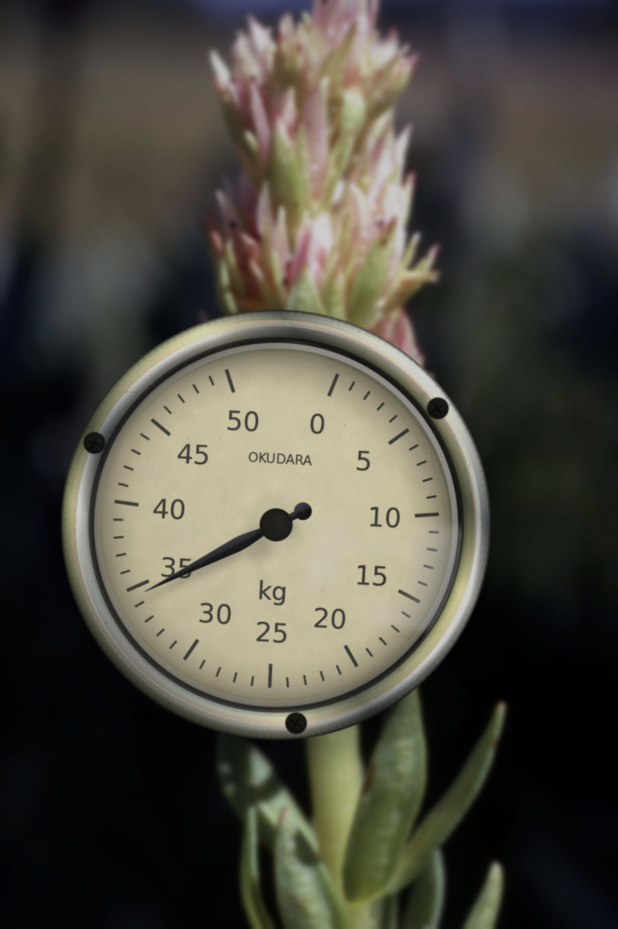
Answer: 34.5kg
